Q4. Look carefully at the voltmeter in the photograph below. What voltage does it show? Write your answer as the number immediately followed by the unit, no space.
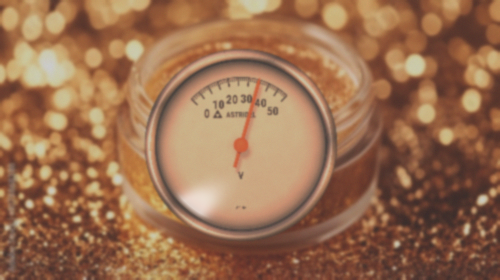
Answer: 35V
